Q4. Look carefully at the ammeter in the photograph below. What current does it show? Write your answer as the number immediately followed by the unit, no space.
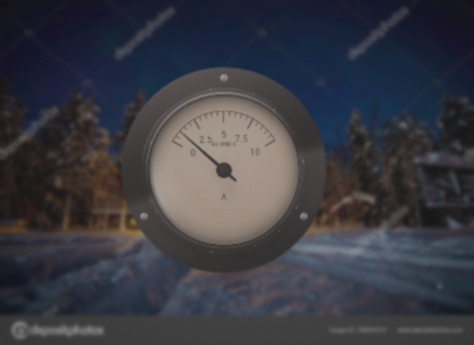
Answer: 1A
